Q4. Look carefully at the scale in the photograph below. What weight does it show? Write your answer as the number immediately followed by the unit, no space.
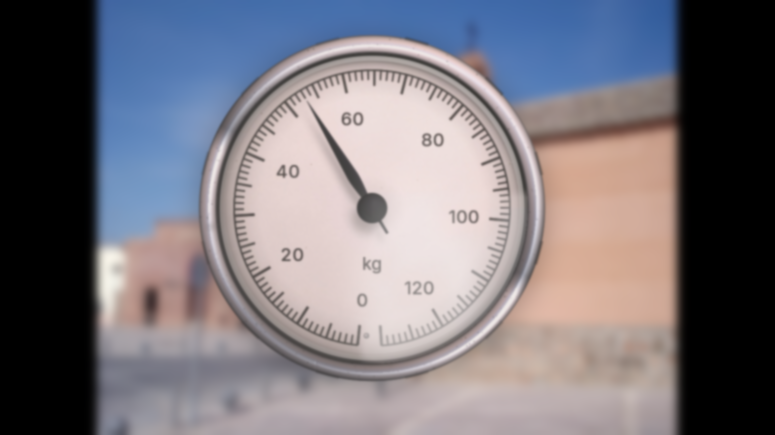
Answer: 53kg
